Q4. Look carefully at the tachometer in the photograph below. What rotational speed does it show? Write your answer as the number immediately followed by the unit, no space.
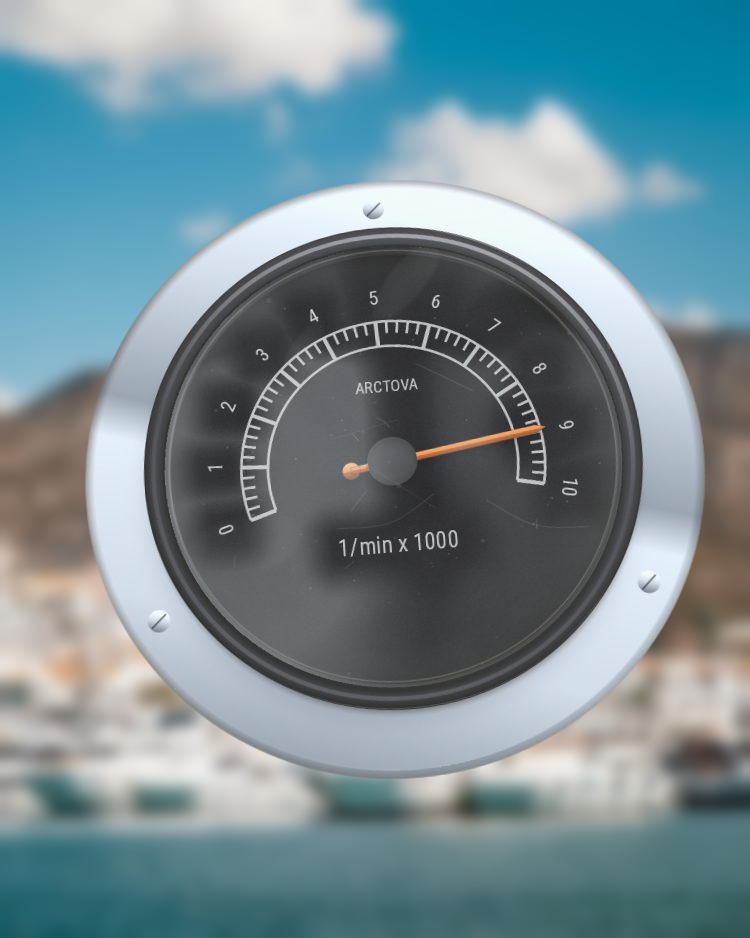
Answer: 9000rpm
